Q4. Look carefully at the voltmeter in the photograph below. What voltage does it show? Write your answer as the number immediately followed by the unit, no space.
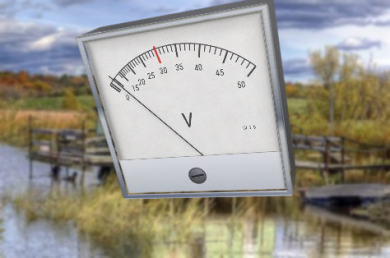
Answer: 10V
